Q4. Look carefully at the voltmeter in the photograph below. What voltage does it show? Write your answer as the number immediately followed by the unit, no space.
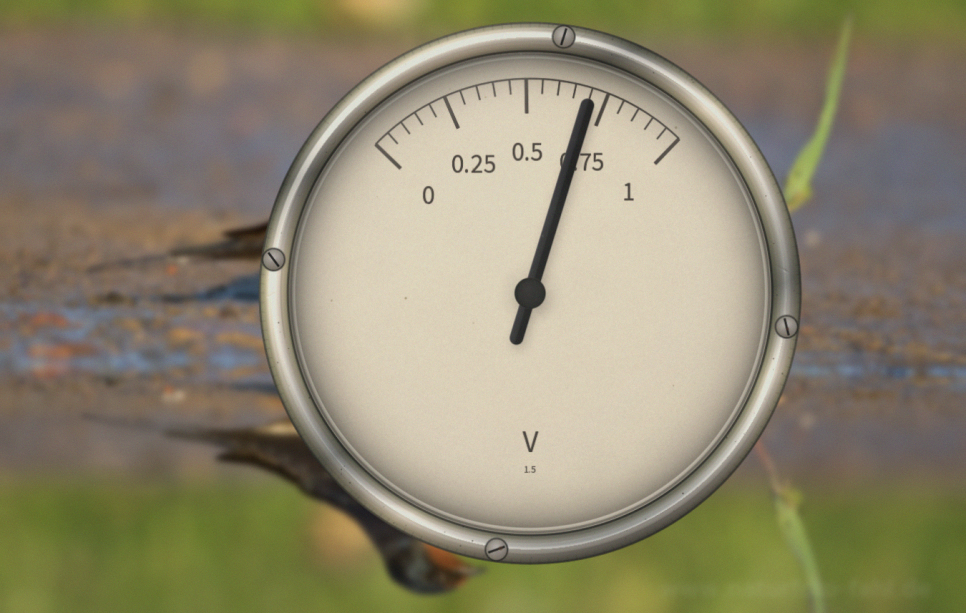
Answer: 0.7V
